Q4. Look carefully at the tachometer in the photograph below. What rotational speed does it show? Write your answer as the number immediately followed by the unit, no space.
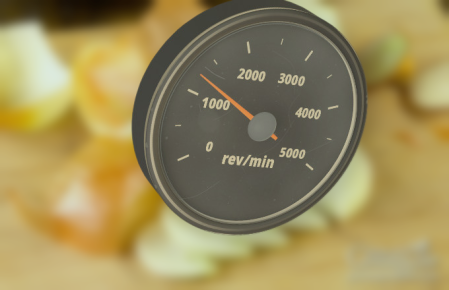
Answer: 1250rpm
